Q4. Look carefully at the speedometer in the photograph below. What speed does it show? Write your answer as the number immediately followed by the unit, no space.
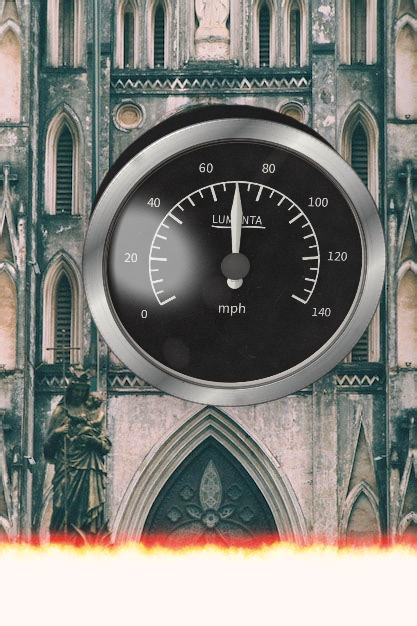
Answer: 70mph
